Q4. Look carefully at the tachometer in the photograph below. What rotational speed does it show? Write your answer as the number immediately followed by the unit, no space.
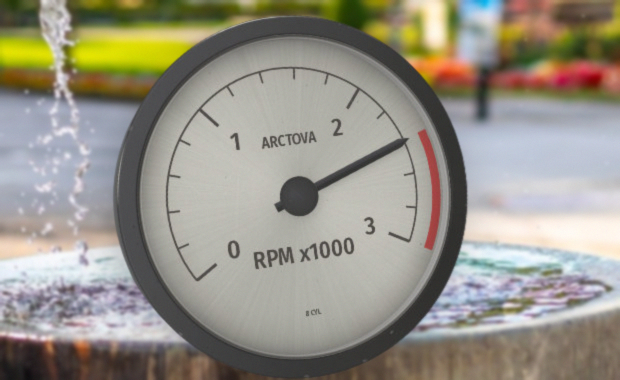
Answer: 2400rpm
